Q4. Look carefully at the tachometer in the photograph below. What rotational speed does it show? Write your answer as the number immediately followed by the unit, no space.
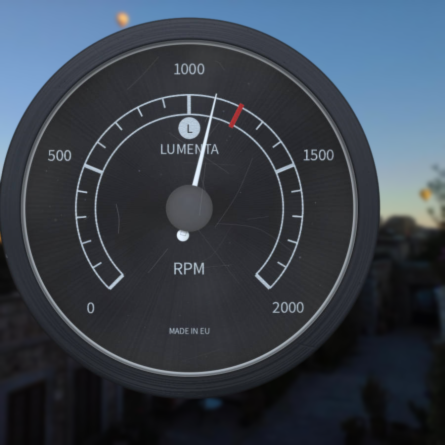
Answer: 1100rpm
